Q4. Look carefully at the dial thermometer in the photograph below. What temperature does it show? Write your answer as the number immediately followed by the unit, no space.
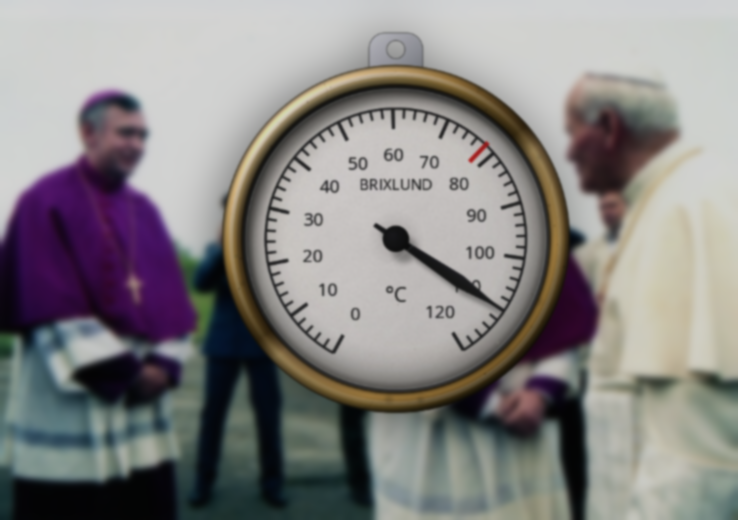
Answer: 110°C
